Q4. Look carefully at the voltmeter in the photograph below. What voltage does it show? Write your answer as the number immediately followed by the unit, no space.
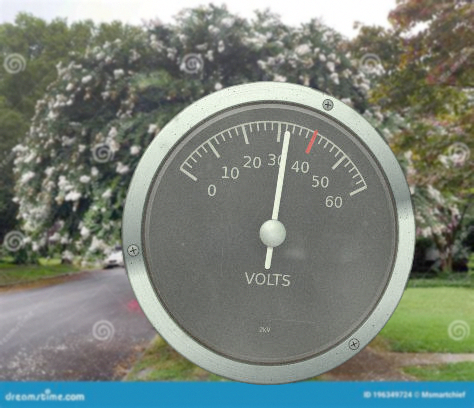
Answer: 32V
